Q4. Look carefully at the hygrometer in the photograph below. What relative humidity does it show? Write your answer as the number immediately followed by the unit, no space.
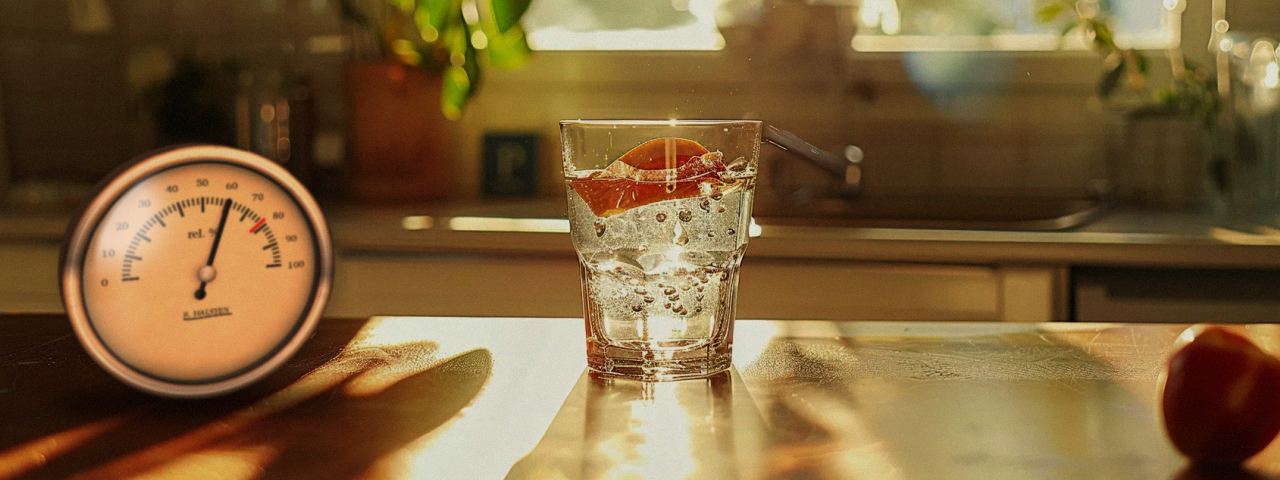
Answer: 60%
